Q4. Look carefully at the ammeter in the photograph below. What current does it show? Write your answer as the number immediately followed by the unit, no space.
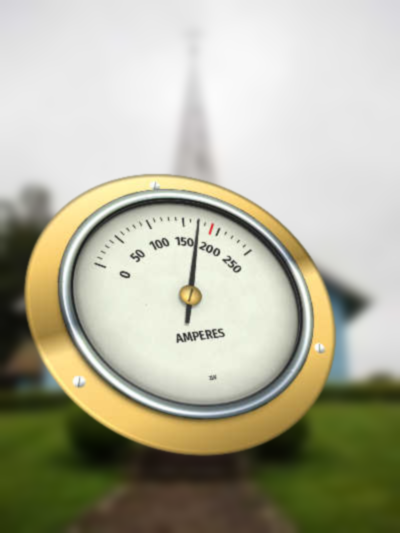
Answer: 170A
